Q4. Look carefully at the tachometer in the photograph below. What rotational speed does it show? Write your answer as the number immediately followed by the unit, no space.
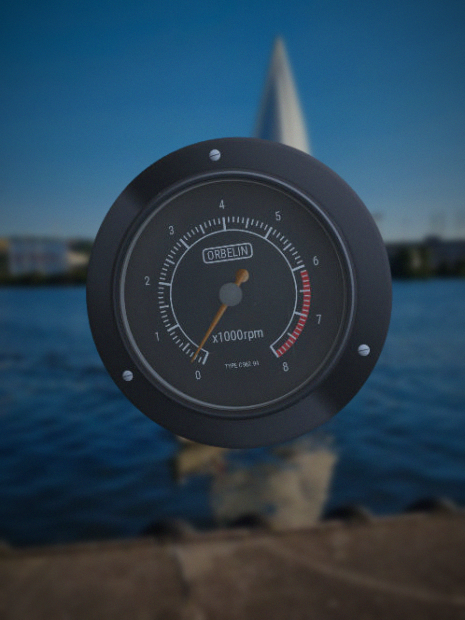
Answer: 200rpm
